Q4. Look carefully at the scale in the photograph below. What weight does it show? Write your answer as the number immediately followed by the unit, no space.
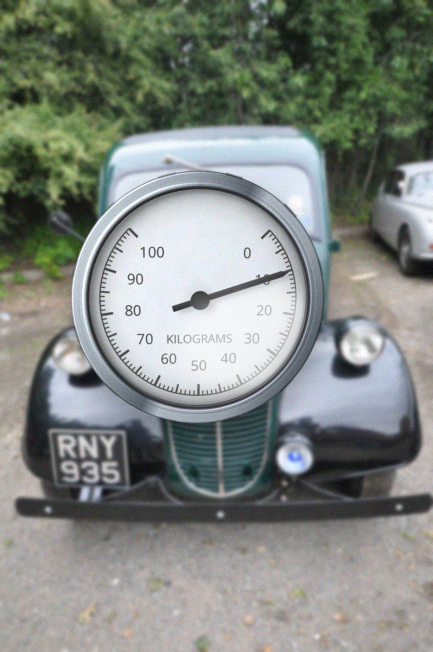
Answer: 10kg
